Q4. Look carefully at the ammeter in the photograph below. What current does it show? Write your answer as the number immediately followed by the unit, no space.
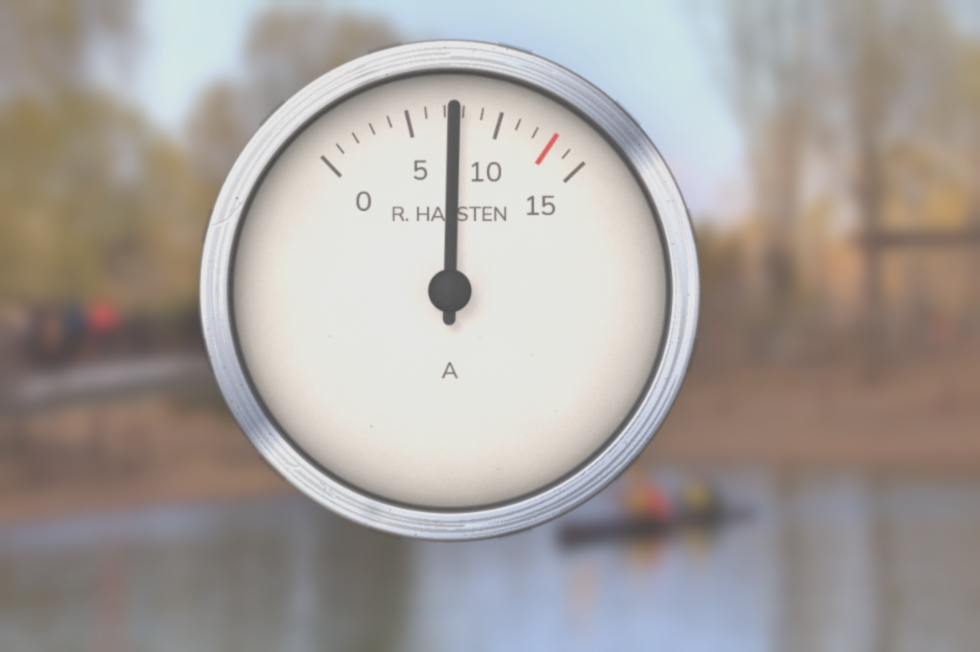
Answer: 7.5A
